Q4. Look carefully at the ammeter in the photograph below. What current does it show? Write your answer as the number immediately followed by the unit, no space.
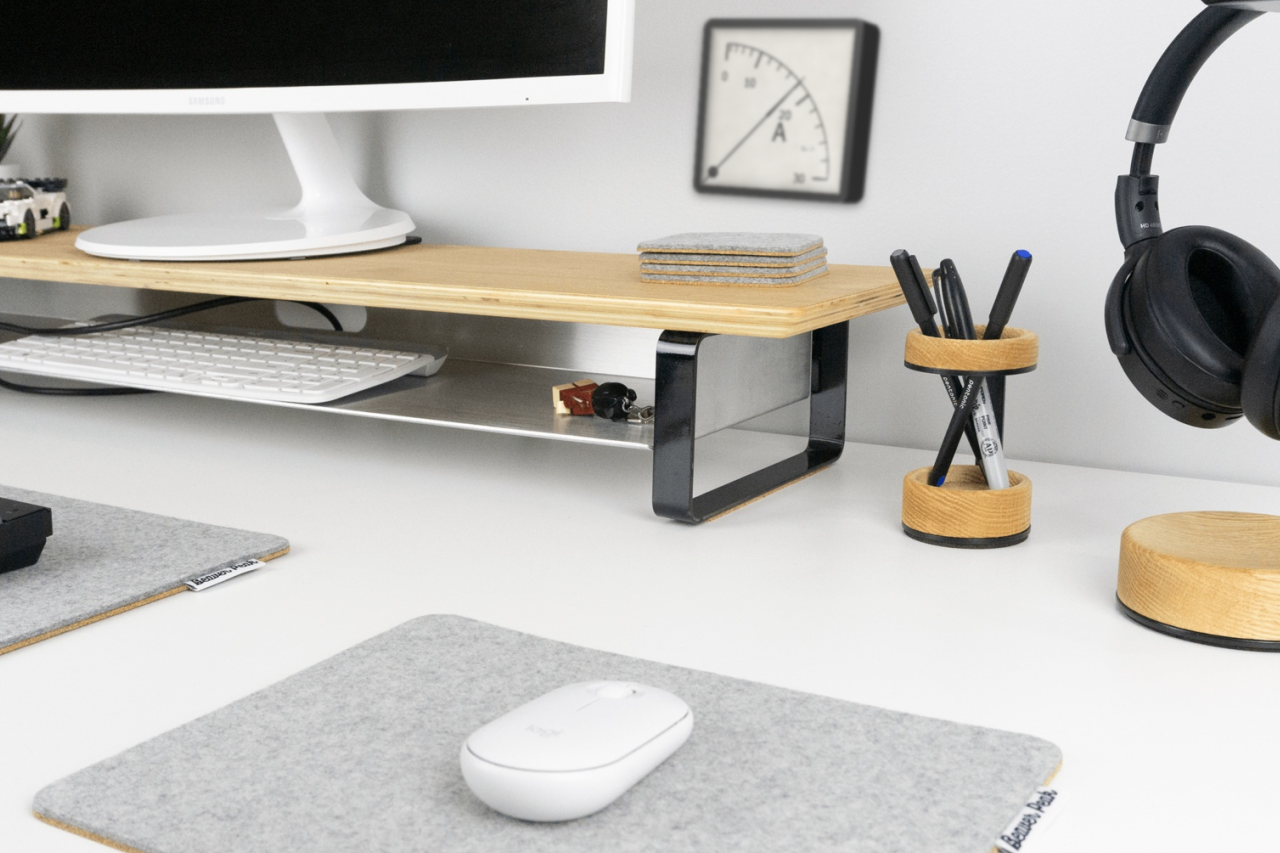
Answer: 18A
